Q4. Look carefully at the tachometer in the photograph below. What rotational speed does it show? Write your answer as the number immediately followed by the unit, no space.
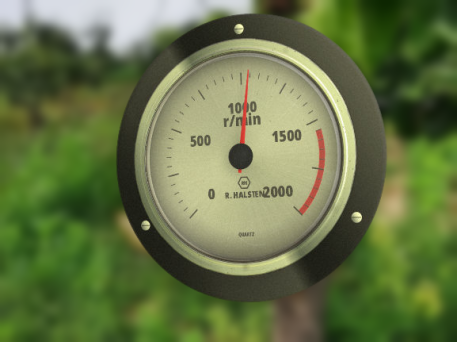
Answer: 1050rpm
